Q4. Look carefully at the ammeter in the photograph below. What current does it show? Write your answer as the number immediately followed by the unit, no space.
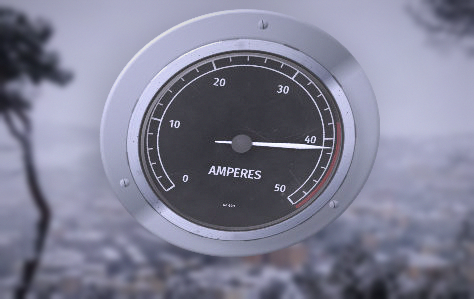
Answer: 41A
